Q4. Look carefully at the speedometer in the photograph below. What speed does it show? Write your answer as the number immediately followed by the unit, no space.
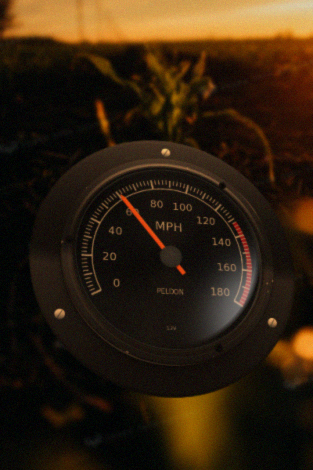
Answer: 60mph
